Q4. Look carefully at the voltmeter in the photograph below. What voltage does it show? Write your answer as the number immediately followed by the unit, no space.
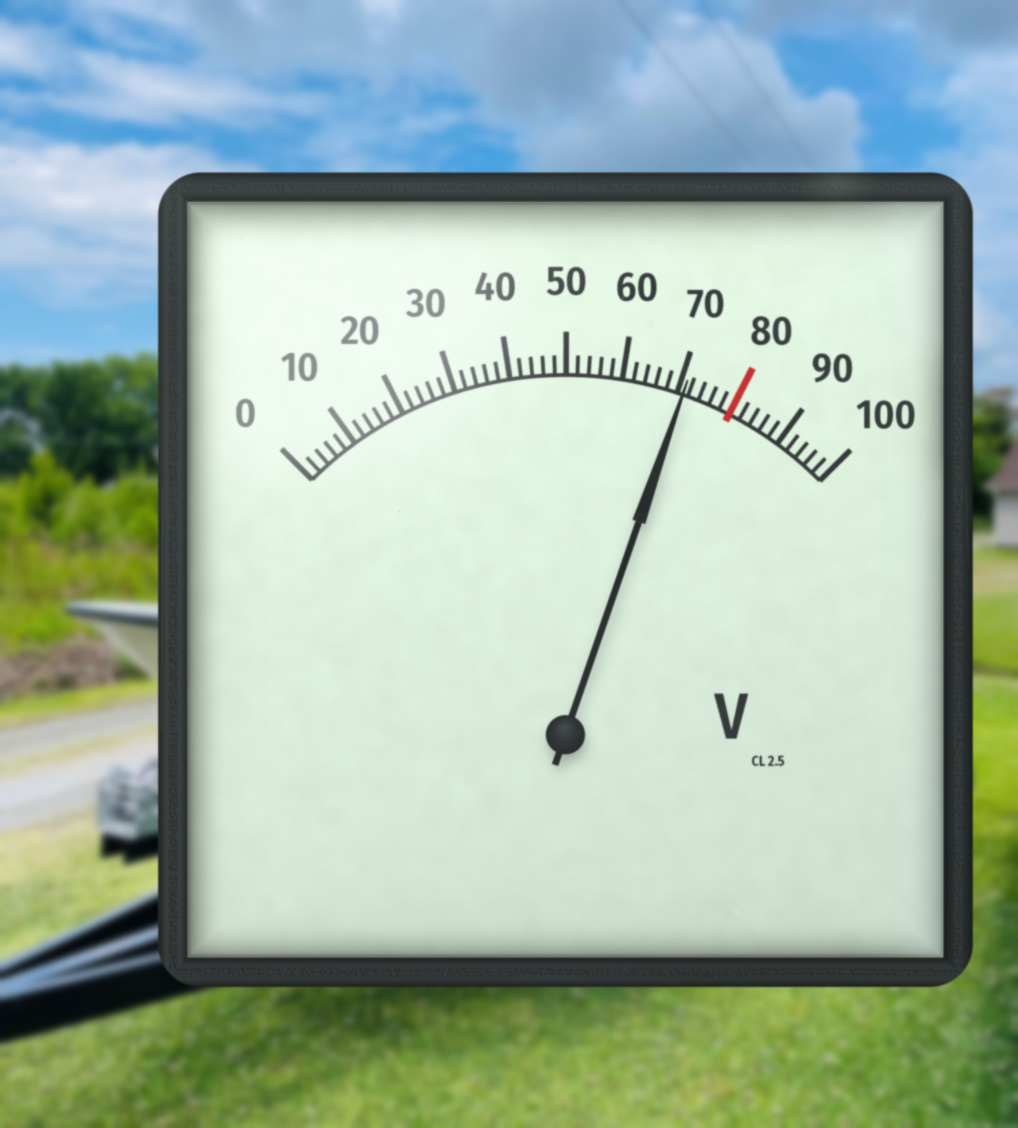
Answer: 71V
